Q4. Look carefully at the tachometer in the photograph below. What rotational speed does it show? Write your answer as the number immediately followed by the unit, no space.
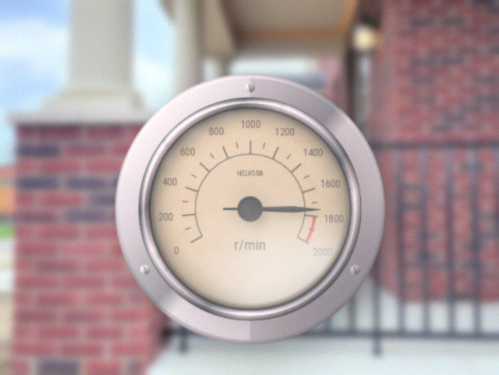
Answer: 1750rpm
